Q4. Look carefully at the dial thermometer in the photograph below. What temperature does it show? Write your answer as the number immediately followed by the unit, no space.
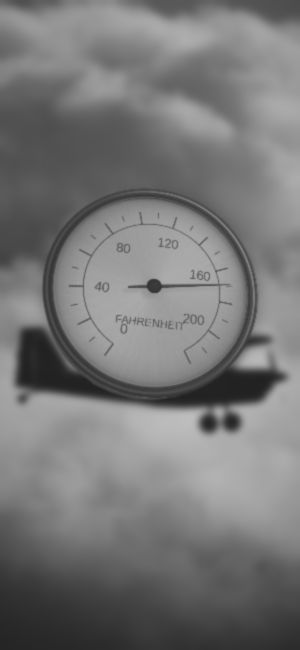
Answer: 170°F
